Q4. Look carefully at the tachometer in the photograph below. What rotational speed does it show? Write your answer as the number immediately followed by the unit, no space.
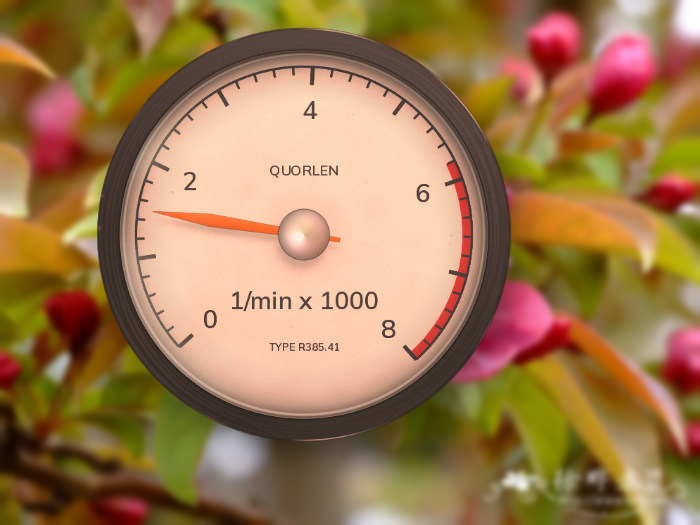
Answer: 1500rpm
